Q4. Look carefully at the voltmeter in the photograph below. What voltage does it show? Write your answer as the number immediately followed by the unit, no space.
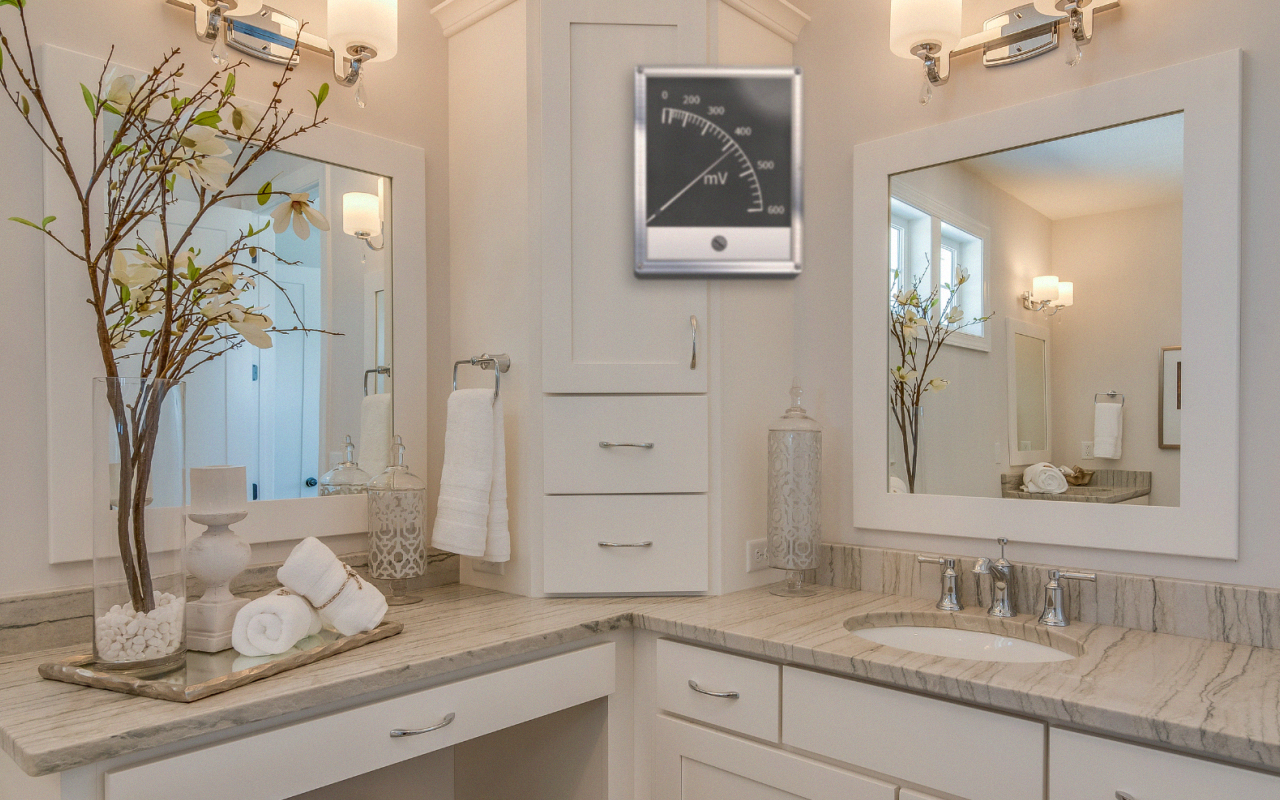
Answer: 420mV
